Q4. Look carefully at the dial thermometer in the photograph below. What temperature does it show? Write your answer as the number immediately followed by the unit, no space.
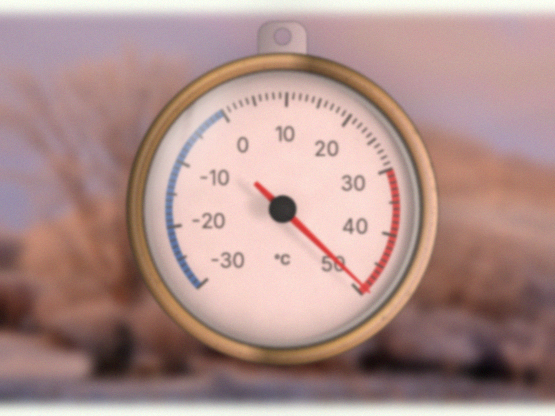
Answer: 49°C
